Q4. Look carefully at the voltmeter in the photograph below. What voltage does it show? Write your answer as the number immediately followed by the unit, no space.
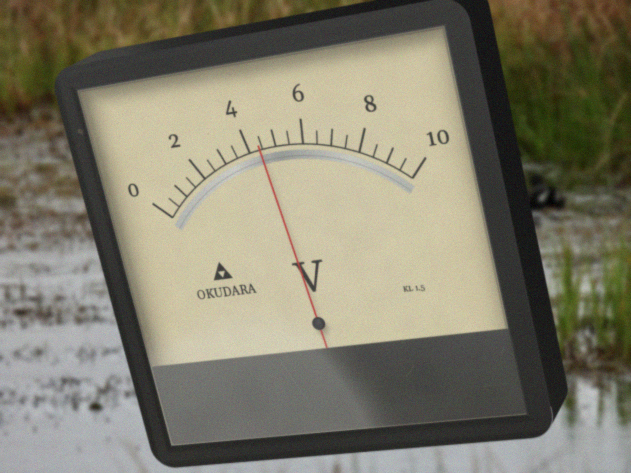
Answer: 4.5V
